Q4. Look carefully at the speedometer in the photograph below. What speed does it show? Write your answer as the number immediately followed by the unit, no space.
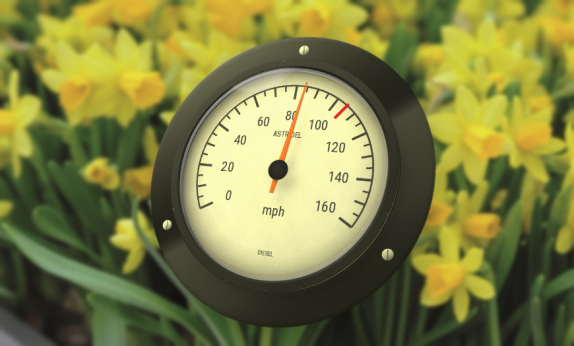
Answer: 85mph
